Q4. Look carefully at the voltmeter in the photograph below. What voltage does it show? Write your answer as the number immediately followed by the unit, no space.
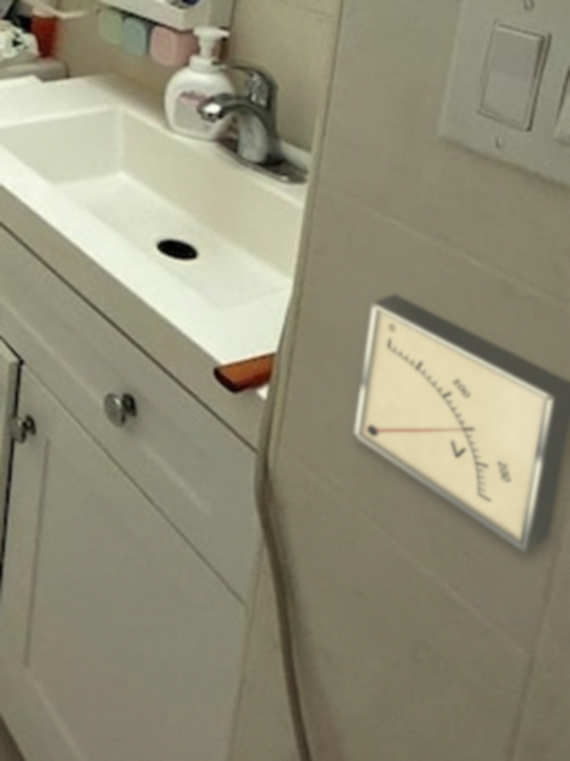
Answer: 150V
